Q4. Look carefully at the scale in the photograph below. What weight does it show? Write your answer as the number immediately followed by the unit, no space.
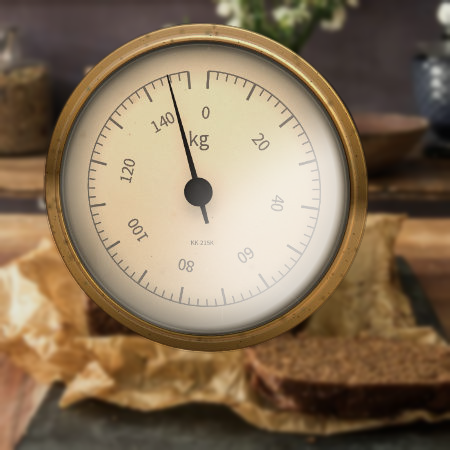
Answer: 146kg
